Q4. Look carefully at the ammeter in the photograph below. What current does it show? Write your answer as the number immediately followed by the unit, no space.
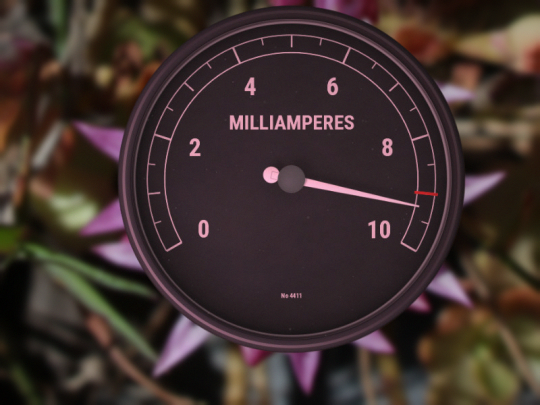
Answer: 9.25mA
